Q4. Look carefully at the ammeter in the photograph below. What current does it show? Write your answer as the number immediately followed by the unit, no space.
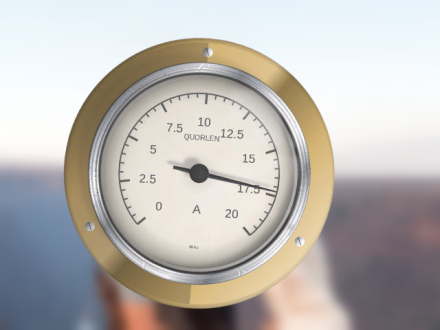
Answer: 17.25A
